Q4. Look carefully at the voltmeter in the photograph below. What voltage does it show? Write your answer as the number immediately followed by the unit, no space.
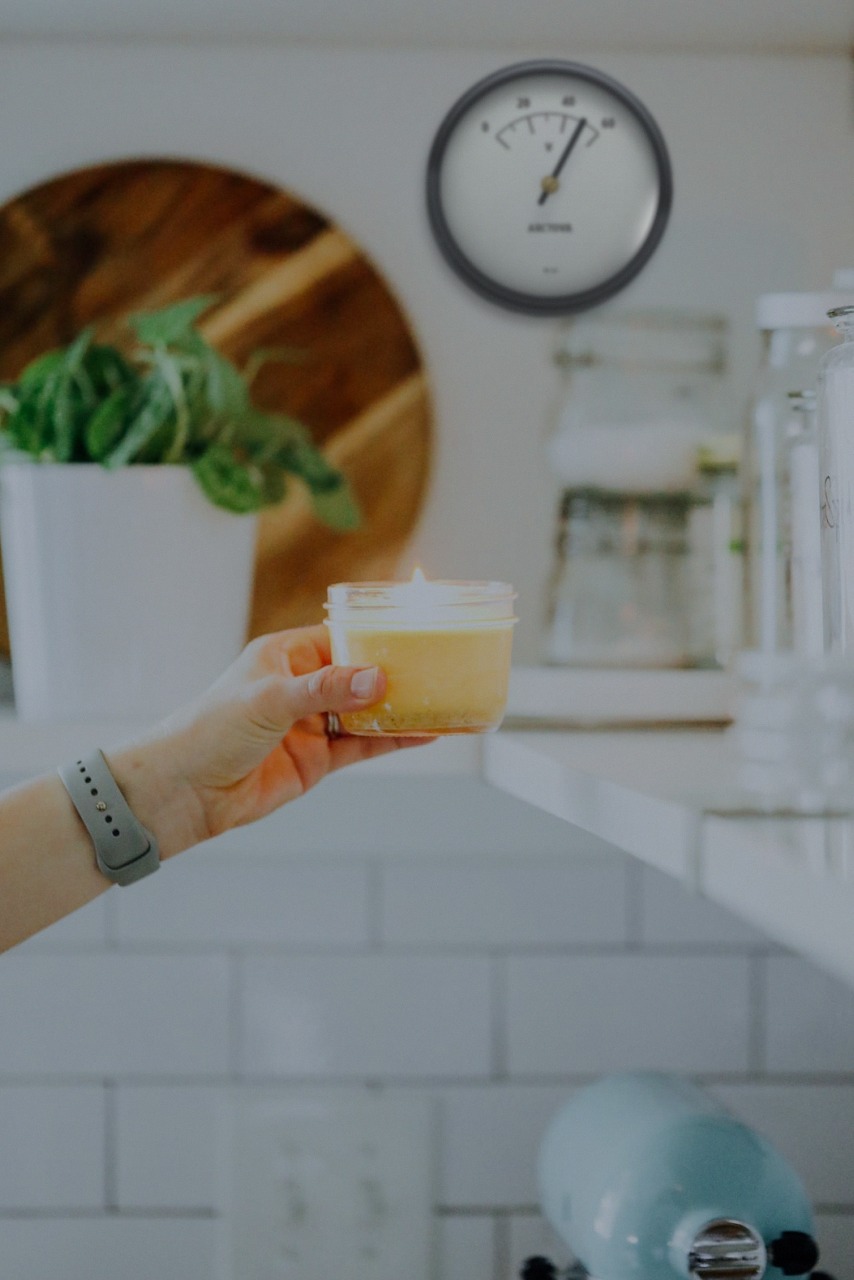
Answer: 50V
